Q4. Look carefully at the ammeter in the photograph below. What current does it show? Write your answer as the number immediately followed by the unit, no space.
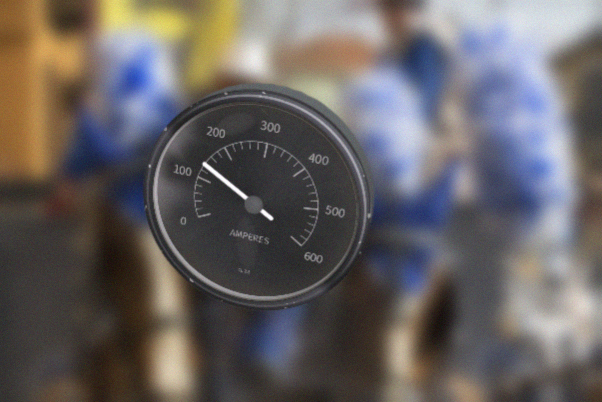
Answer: 140A
